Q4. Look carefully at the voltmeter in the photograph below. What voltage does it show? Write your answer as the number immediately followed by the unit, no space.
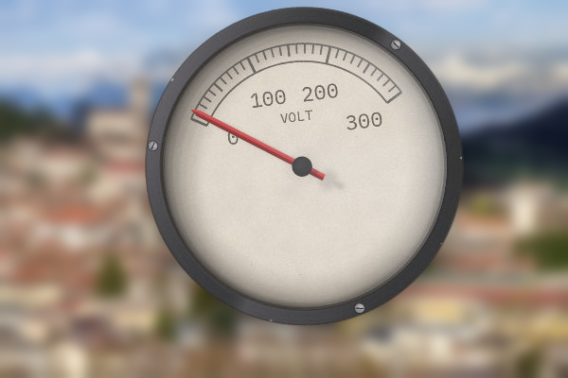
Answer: 10V
